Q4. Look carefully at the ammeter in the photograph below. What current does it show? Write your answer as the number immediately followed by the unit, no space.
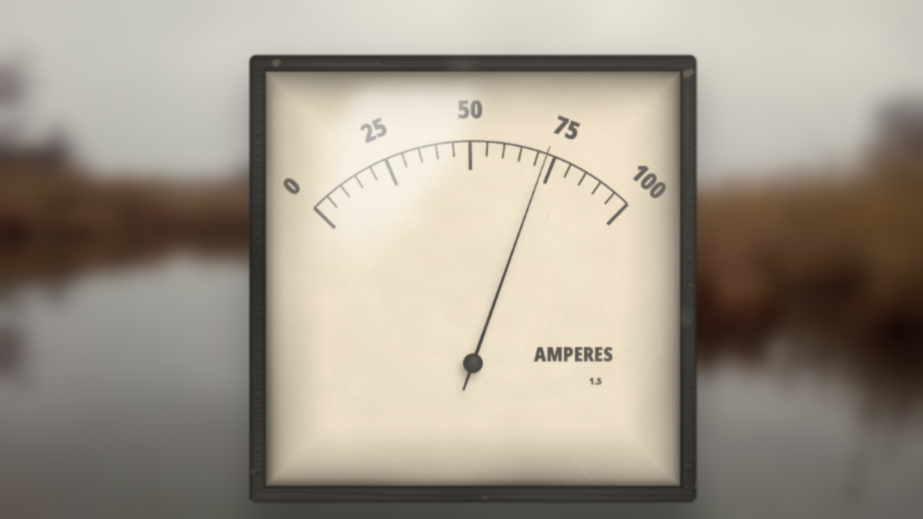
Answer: 72.5A
